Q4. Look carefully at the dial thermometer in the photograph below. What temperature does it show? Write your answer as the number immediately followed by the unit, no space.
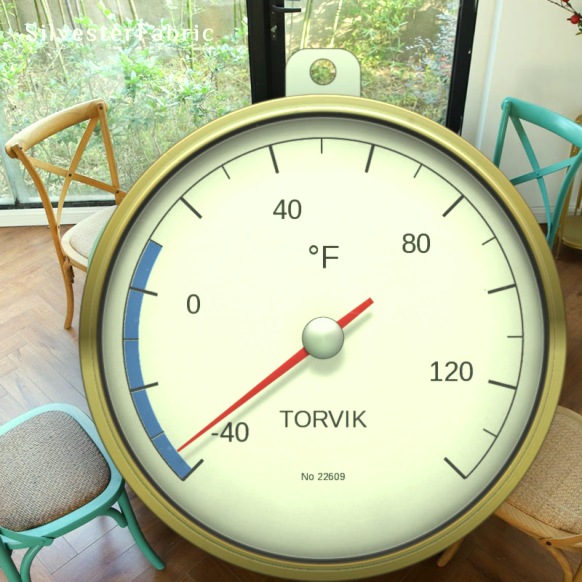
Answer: -35°F
